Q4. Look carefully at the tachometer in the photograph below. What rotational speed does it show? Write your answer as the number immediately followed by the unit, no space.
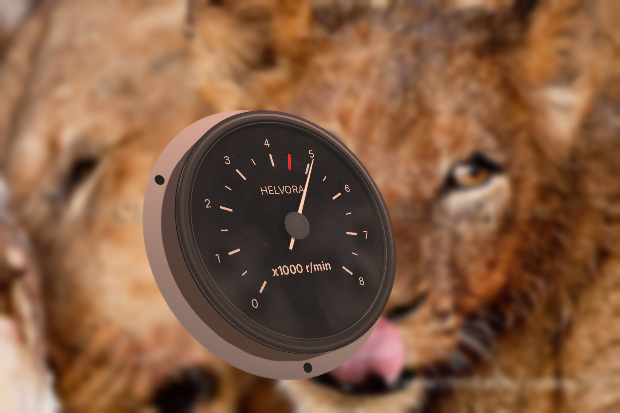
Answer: 5000rpm
